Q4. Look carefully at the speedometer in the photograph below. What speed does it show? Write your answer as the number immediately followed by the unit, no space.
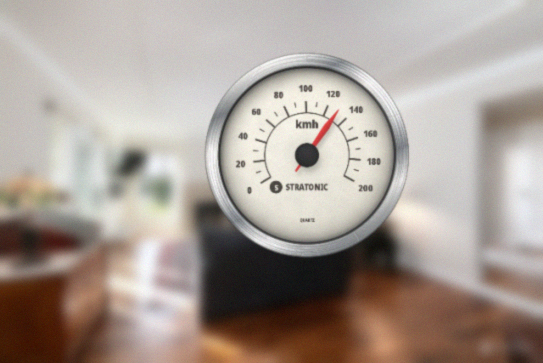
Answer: 130km/h
